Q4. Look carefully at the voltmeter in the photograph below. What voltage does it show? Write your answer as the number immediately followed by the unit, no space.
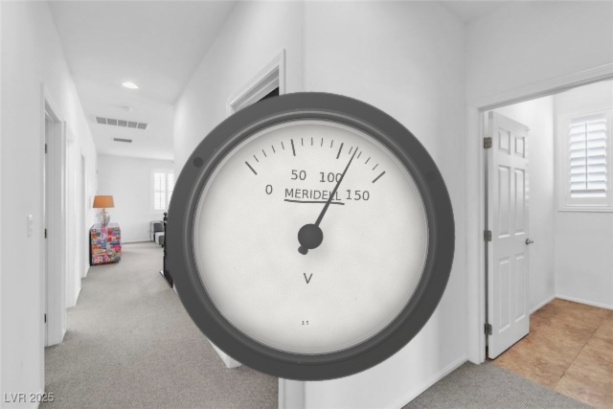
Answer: 115V
